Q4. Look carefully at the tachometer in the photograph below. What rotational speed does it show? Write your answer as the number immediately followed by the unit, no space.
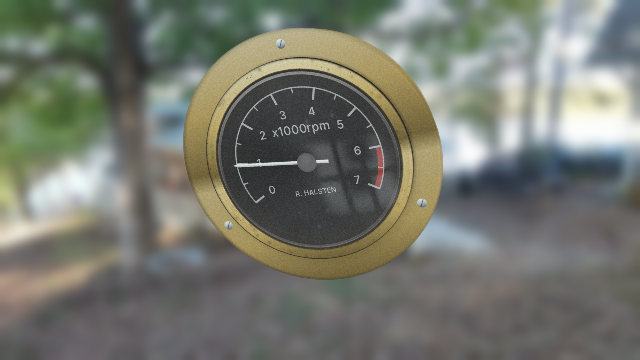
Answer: 1000rpm
